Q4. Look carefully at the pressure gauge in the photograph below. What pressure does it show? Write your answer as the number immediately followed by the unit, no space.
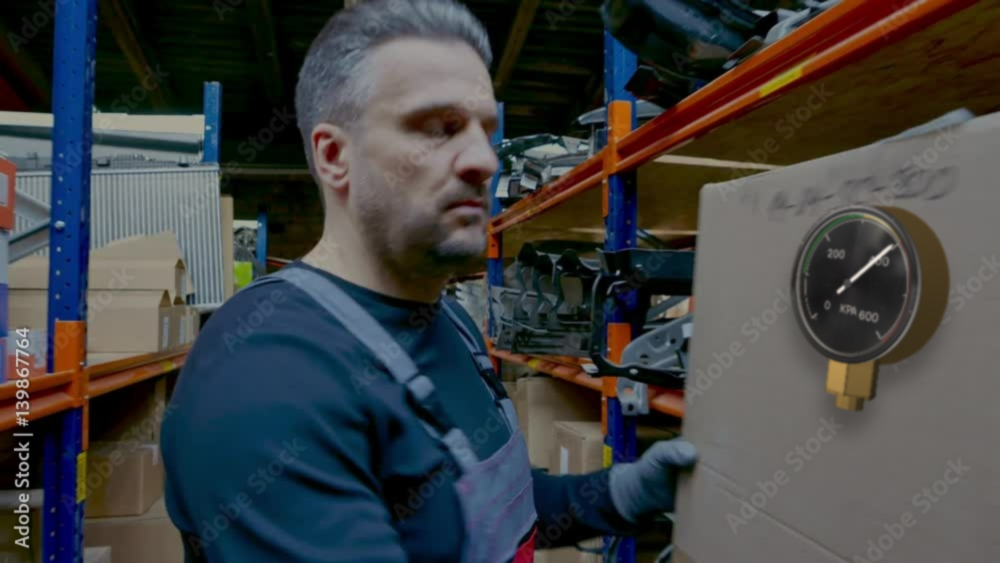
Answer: 400kPa
